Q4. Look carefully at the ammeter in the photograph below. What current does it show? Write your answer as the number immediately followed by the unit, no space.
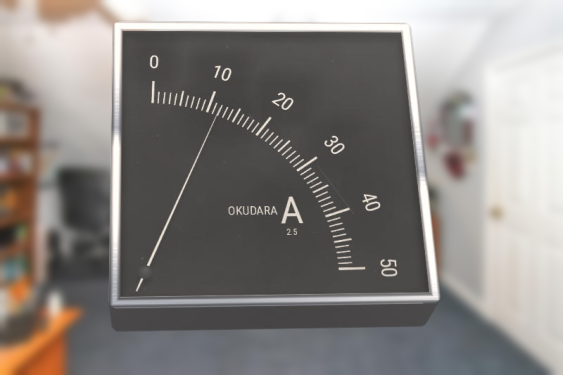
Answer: 12A
